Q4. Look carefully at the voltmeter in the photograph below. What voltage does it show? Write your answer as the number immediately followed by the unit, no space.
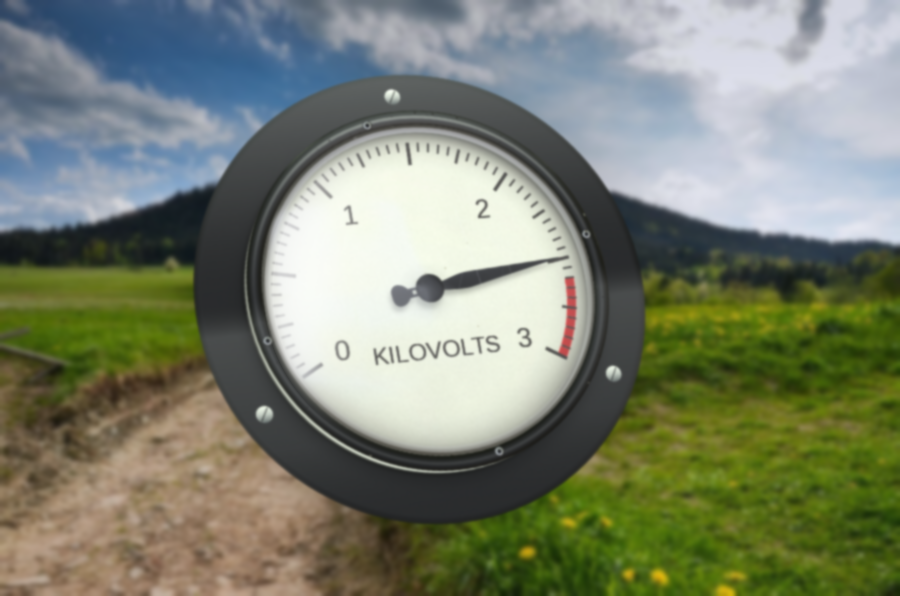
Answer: 2.5kV
